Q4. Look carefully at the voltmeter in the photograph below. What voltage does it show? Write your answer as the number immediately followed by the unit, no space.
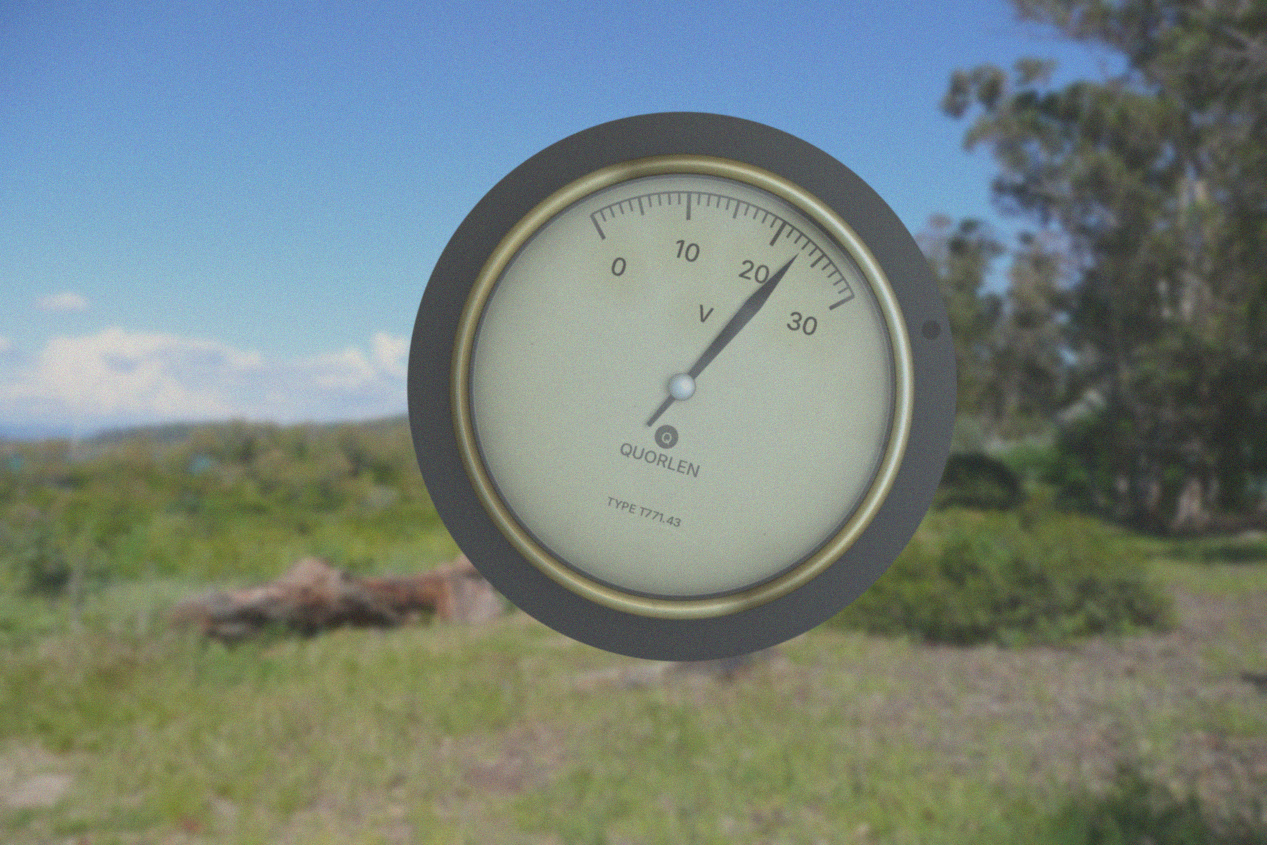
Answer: 23V
